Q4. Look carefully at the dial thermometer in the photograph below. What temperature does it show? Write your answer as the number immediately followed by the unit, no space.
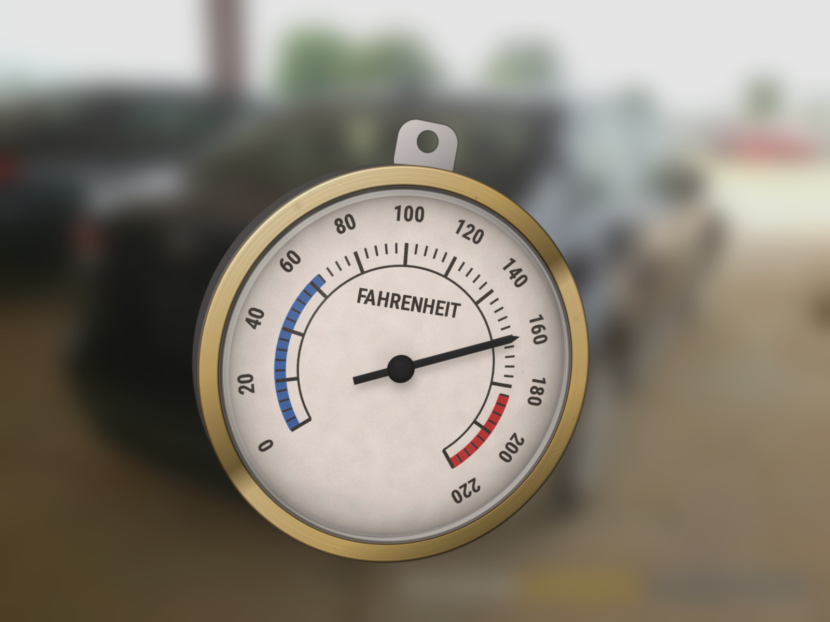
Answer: 160°F
